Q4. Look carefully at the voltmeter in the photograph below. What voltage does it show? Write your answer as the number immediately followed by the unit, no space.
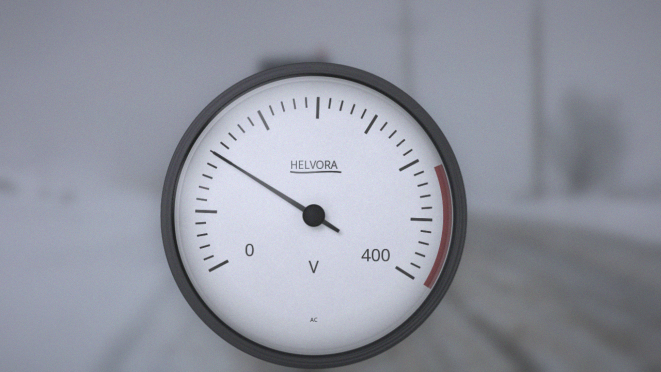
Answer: 100V
